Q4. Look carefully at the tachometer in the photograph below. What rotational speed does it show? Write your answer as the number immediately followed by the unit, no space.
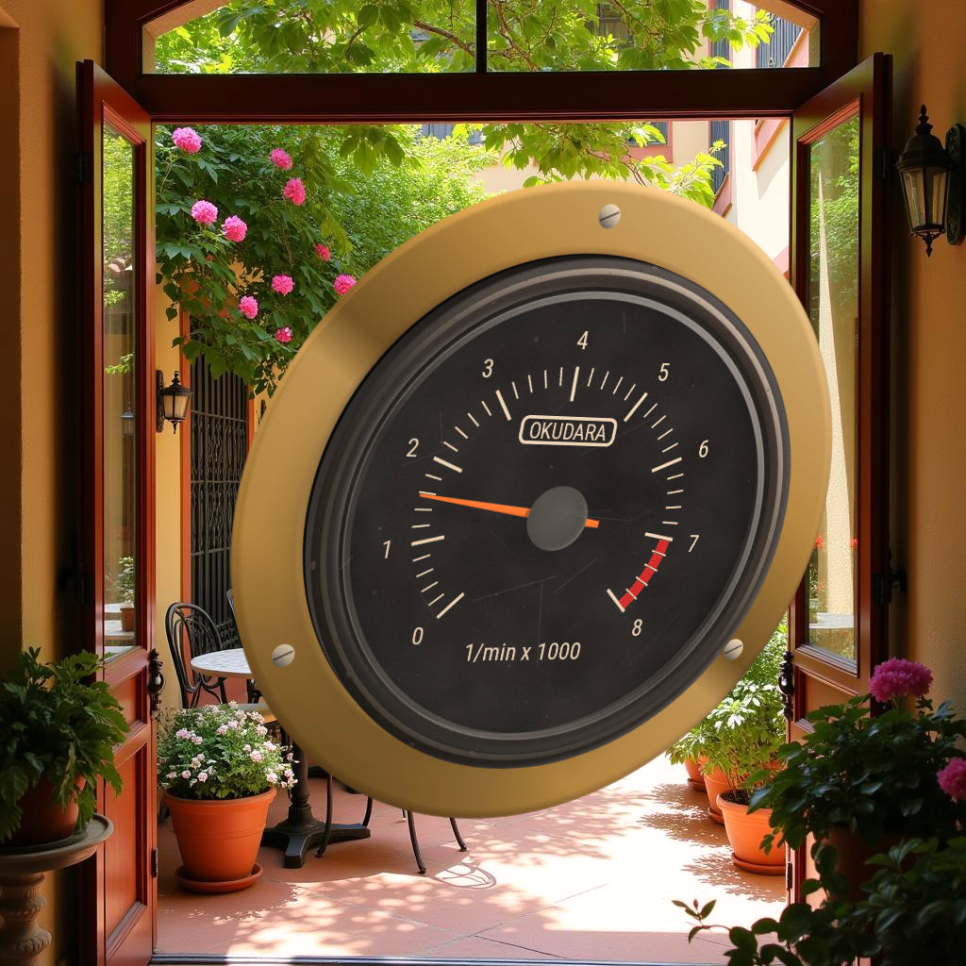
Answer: 1600rpm
